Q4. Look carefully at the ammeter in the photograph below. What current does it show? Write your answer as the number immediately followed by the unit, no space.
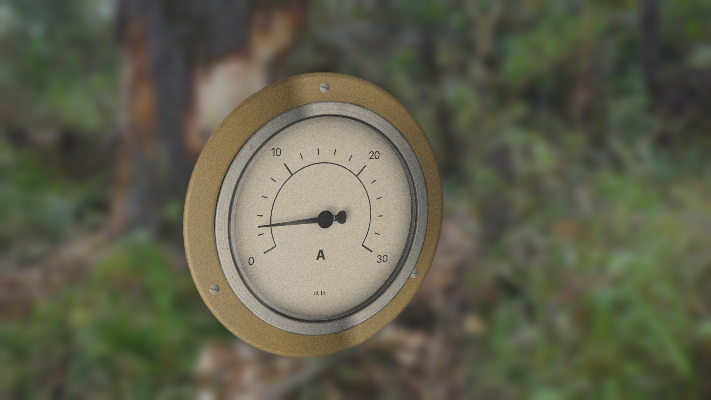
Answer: 3A
